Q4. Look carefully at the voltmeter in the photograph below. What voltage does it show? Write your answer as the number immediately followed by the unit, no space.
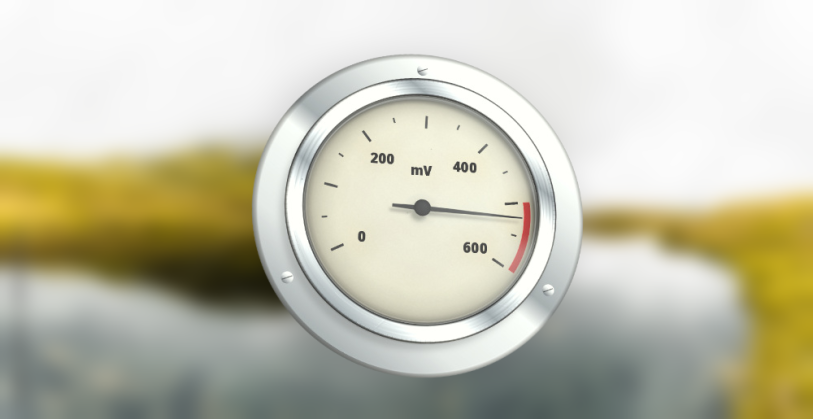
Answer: 525mV
